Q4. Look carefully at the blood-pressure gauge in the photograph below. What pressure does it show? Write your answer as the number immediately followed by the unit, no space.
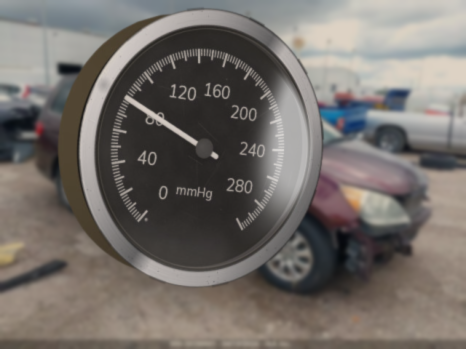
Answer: 80mmHg
